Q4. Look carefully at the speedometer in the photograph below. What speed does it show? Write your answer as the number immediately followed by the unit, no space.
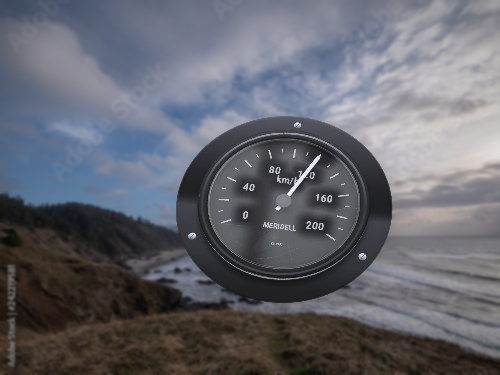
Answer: 120km/h
